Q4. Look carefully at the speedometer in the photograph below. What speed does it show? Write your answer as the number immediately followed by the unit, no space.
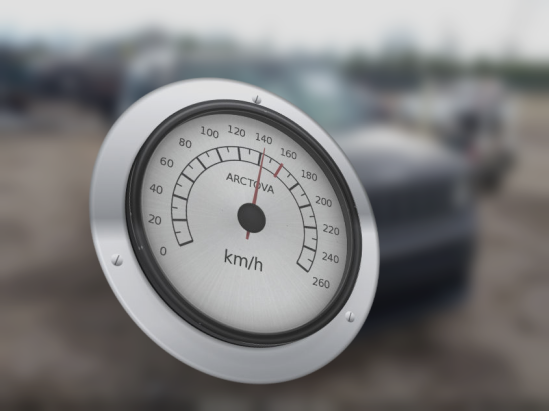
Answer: 140km/h
